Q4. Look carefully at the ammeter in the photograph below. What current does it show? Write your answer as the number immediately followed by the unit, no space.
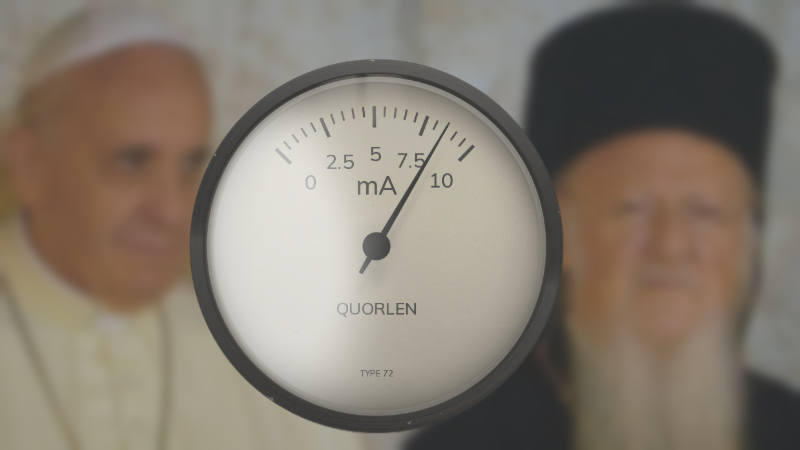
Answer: 8.5mA
